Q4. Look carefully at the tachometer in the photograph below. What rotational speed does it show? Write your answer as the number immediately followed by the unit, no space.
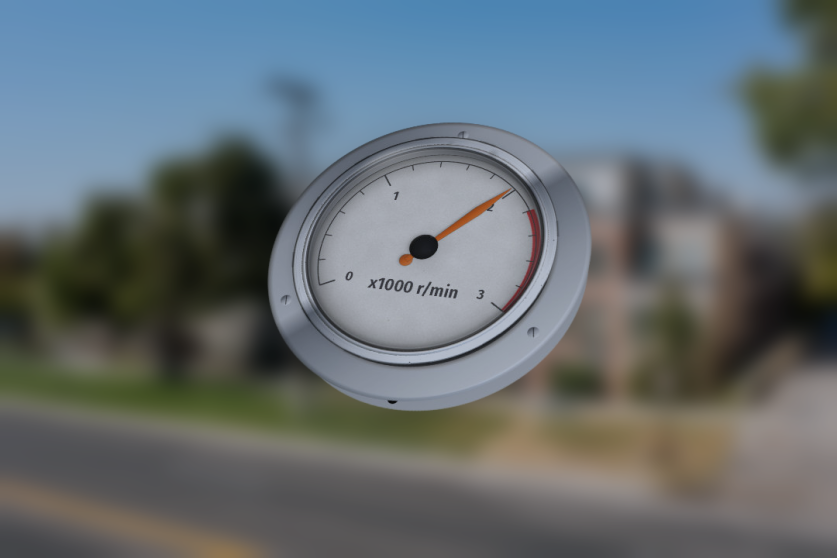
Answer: 2000rpm
